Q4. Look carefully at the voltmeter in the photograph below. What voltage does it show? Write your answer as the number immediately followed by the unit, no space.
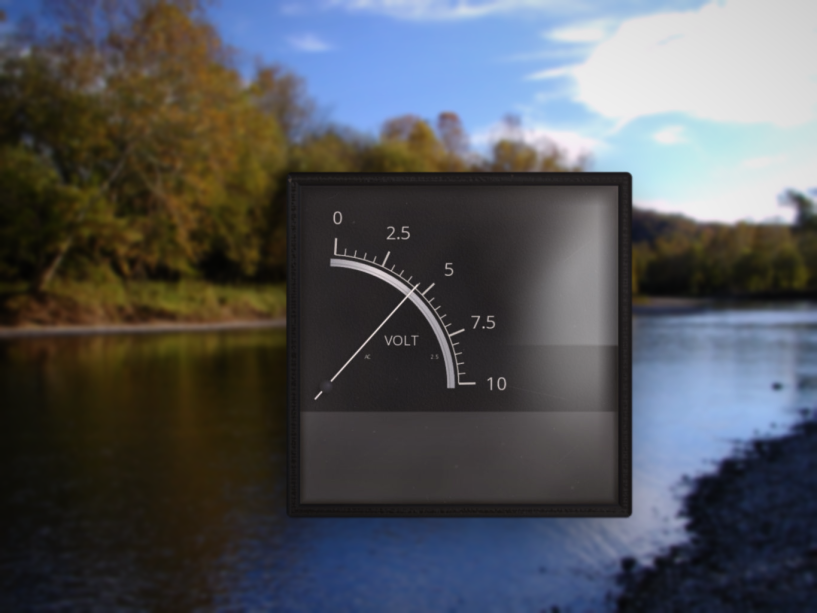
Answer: 4.5V
